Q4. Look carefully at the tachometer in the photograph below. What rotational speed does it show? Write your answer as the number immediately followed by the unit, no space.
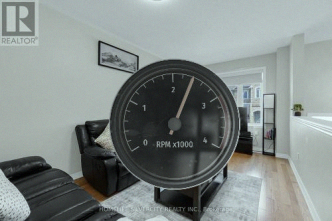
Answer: 2400rpm
